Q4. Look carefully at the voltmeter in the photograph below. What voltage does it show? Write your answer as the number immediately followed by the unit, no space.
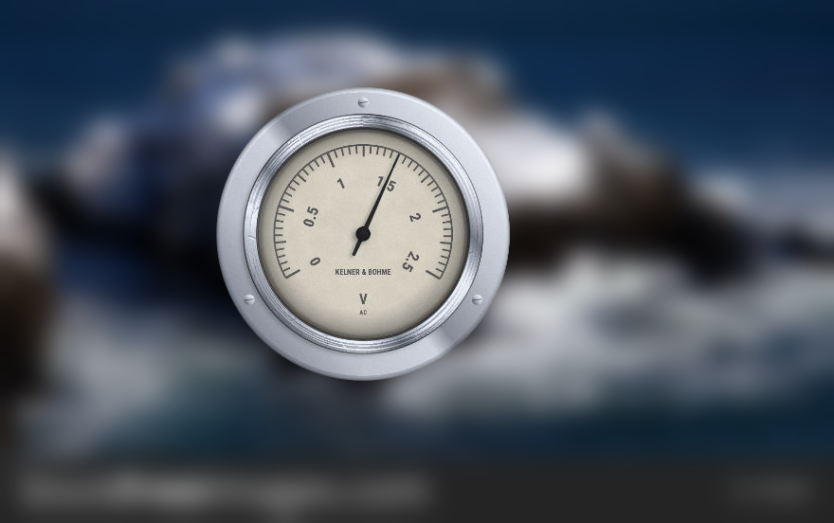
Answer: 1.5V
